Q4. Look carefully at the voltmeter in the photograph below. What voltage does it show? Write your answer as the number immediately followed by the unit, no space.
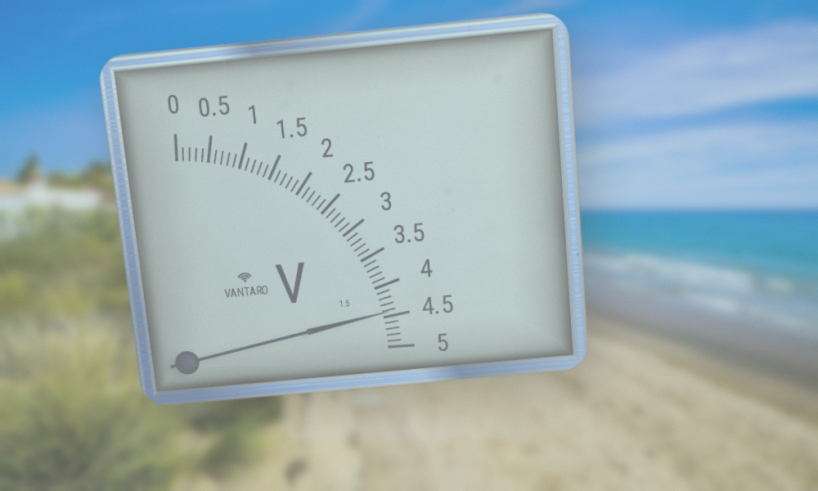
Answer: 4.4V
